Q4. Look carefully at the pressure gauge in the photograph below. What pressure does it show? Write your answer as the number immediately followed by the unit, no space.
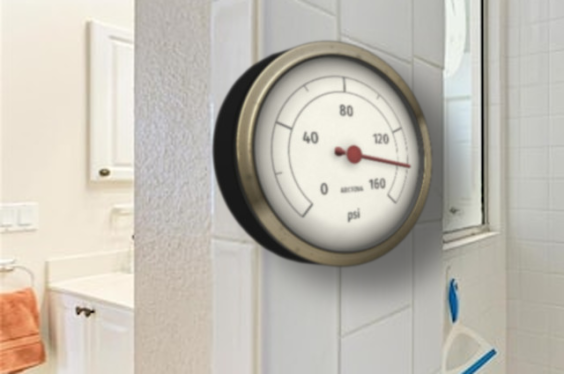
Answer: 140psi
